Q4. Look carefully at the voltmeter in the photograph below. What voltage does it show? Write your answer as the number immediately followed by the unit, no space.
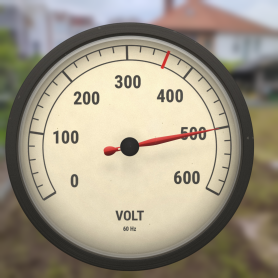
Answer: 500V
